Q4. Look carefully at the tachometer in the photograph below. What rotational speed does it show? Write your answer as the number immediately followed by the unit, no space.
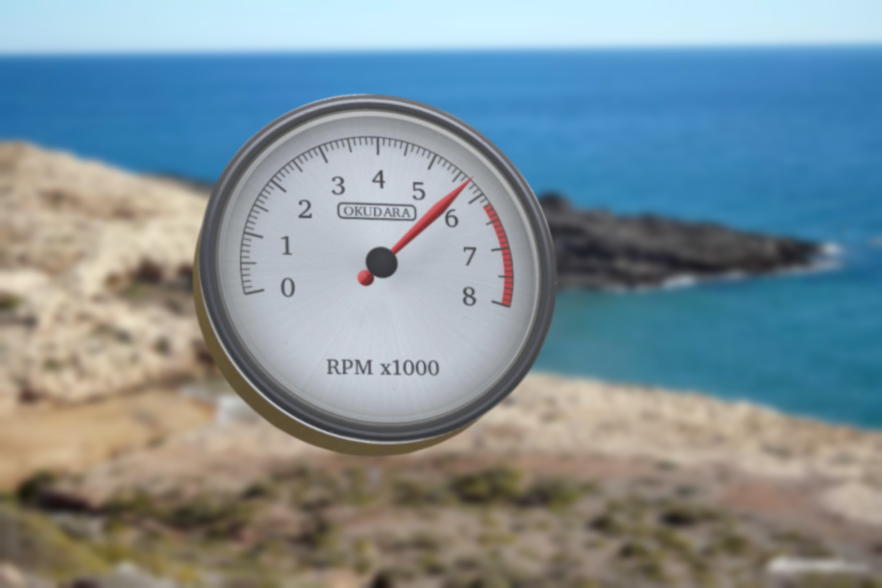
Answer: 5700rpm
